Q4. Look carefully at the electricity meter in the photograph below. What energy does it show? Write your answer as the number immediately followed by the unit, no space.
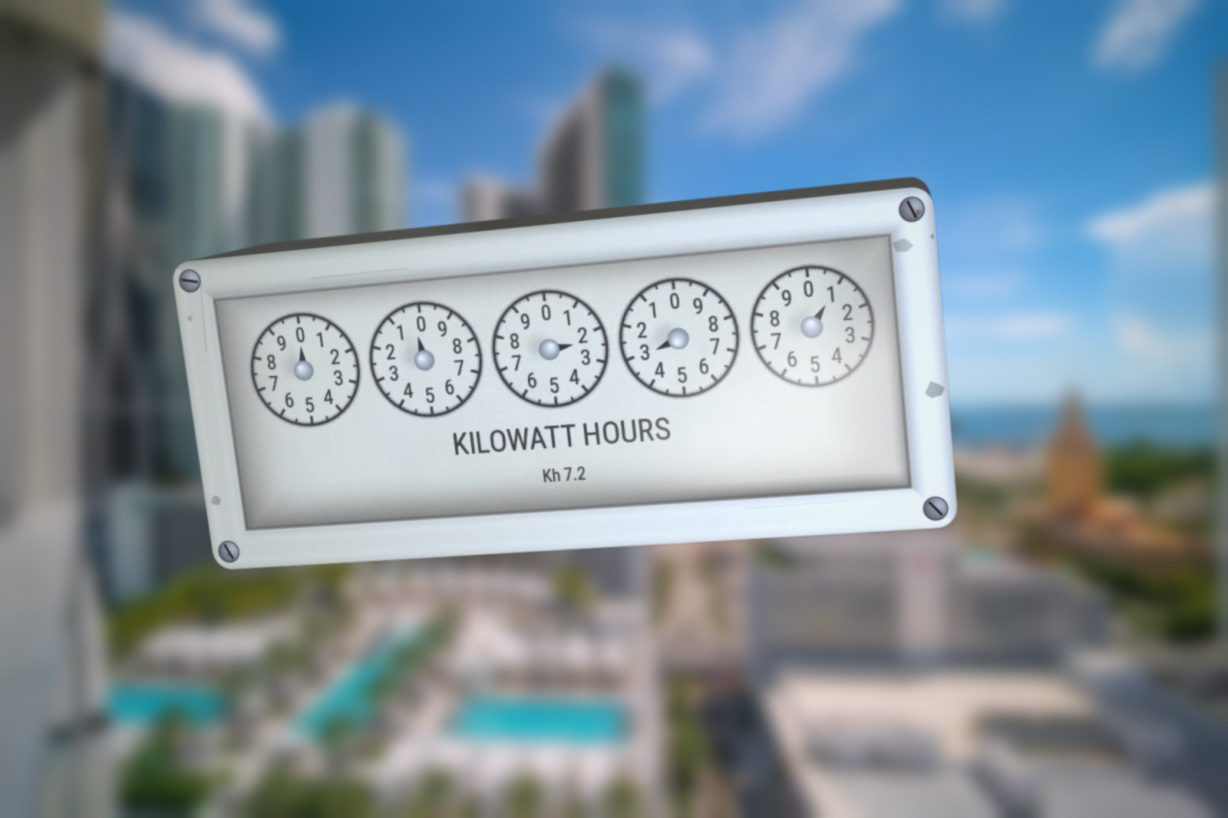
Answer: 231kWh
